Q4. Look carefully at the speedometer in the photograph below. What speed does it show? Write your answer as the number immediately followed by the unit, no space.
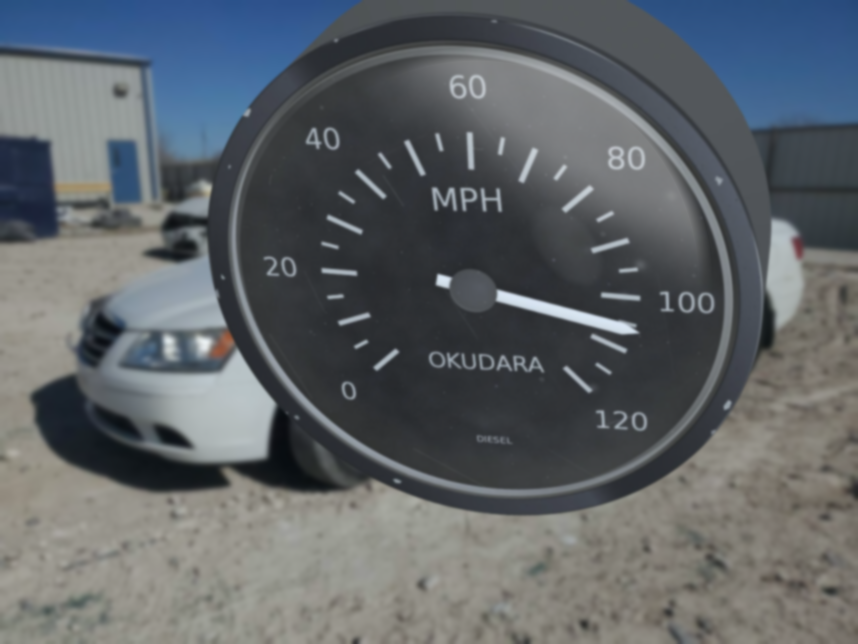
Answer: 105mph
